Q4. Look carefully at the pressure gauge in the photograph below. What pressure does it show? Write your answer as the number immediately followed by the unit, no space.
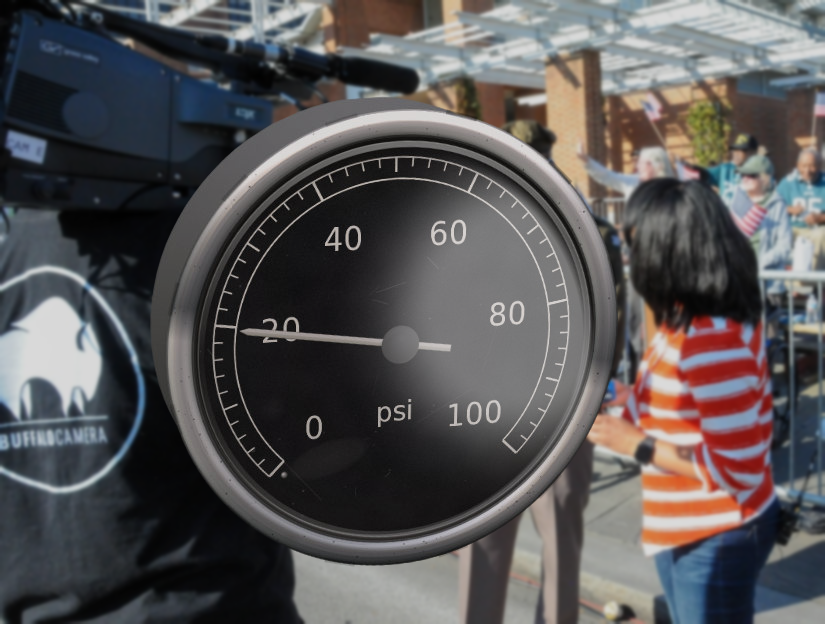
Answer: 20psi
